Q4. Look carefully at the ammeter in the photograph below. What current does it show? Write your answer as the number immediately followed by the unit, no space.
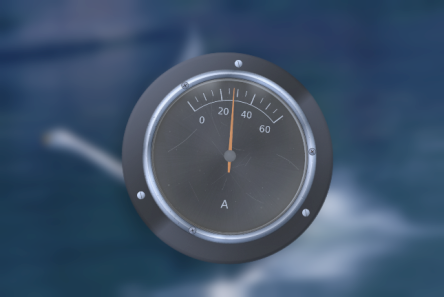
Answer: 27.5A
